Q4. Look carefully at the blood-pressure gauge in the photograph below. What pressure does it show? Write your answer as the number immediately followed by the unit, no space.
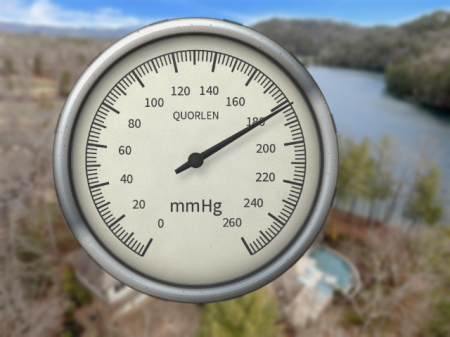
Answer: 182mmHg
